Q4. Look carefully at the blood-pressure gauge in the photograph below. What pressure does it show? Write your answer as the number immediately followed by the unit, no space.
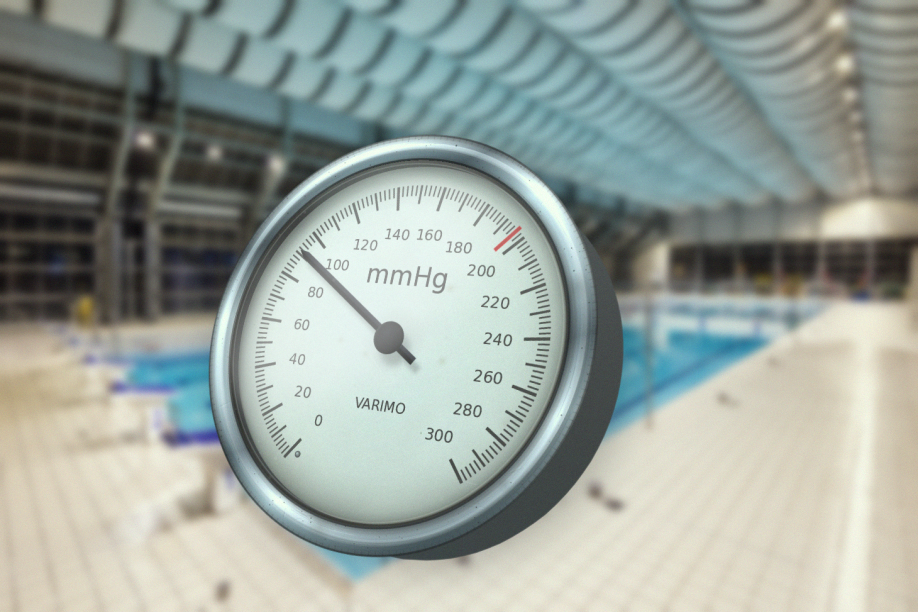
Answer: 92mmHg
